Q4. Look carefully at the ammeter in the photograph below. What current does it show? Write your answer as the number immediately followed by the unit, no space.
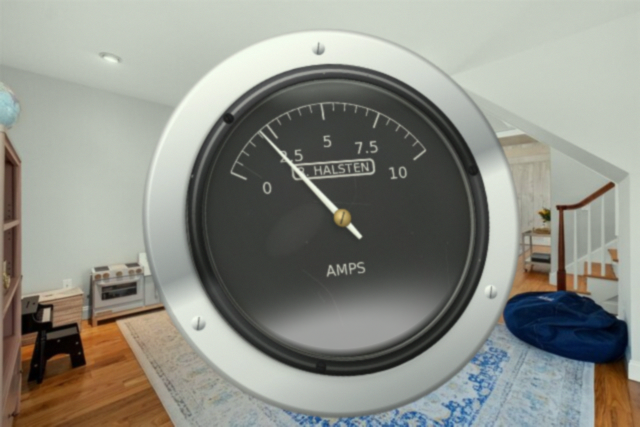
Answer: 2A
